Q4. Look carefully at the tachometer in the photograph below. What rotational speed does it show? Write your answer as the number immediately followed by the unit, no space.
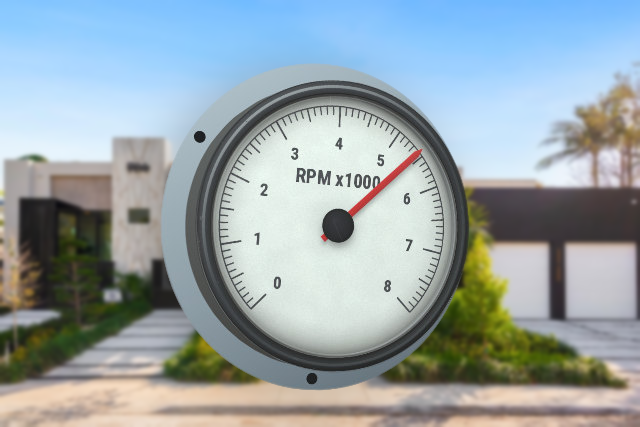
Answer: 5400rpm
